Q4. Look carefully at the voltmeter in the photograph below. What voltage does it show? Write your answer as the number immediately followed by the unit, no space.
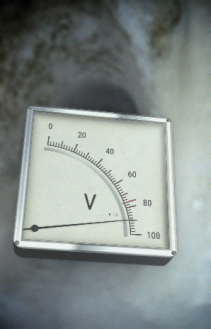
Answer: 90V
